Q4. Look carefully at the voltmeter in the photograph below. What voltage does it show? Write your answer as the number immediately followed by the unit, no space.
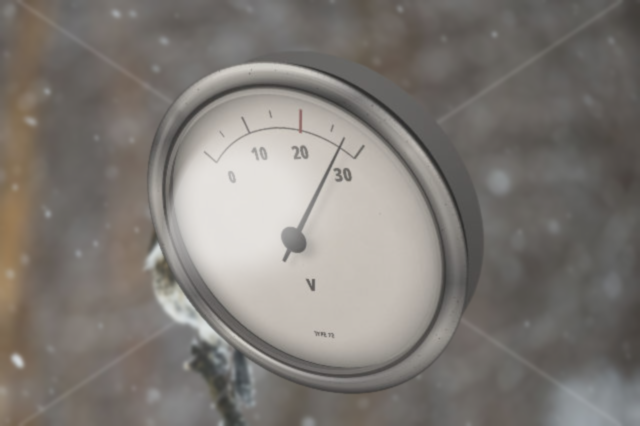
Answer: 27.5V
